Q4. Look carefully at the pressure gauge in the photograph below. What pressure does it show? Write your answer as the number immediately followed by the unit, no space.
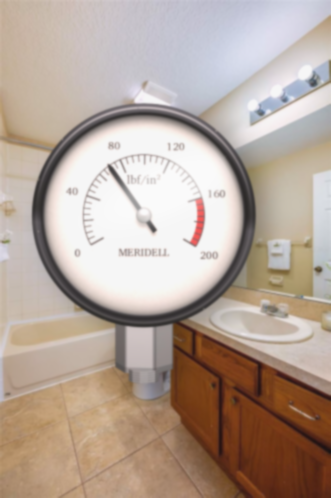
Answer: 70psi
